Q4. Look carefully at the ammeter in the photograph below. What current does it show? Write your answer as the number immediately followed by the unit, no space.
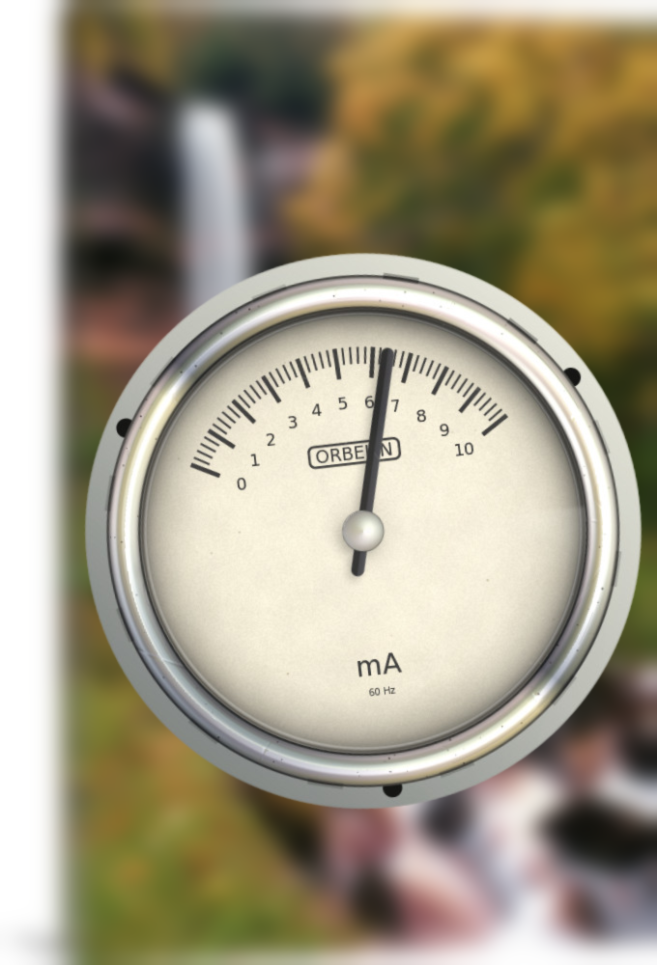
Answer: 6.4mA
